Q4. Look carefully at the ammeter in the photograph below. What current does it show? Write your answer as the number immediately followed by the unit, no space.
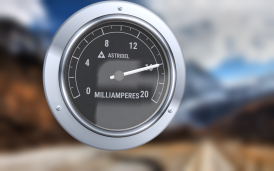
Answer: 16mA
